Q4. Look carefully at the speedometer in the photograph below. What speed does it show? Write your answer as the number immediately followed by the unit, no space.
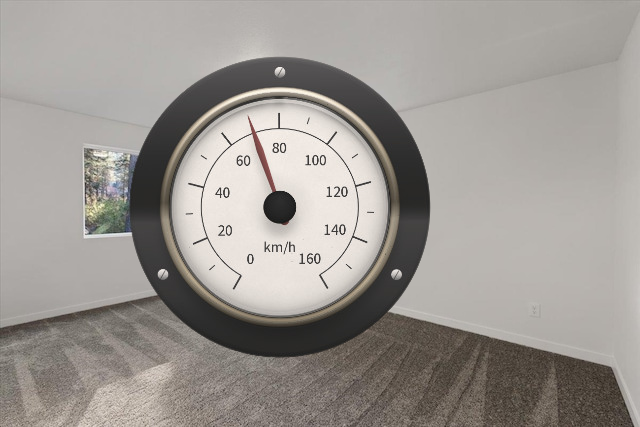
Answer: 70km/h
